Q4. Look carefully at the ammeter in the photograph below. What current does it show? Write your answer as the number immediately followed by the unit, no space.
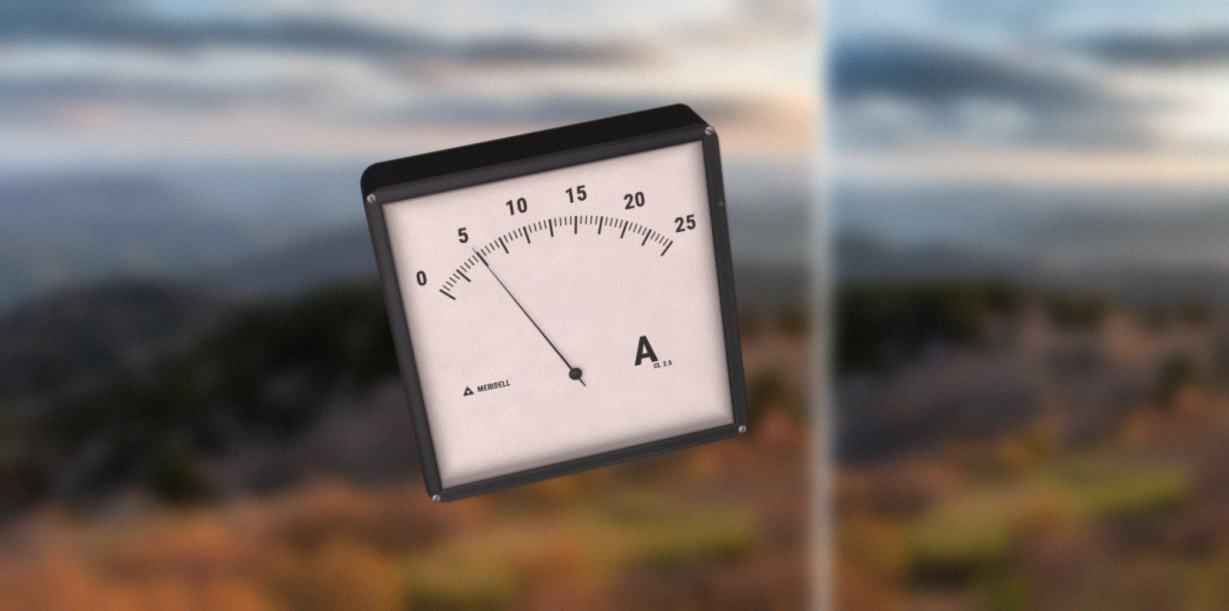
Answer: 5A
